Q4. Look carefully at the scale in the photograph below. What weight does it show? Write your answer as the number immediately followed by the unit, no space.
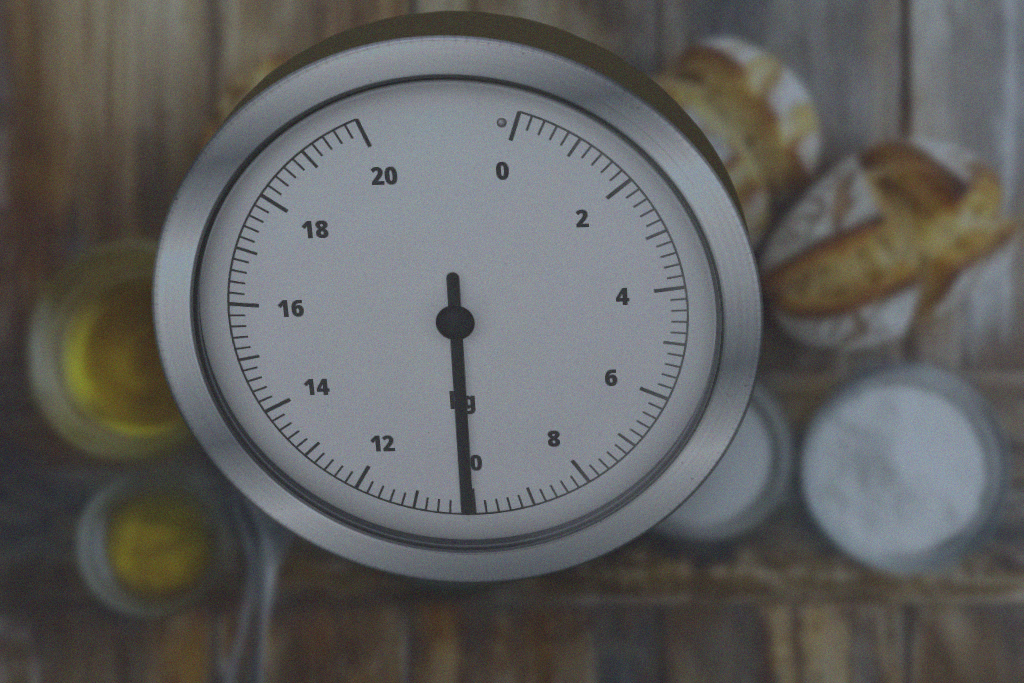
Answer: 10.1kg
